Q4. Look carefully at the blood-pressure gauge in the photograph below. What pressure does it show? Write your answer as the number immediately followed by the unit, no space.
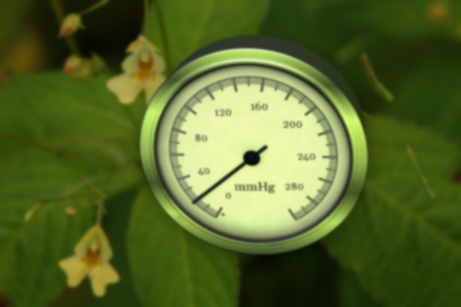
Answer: 20mmHg
